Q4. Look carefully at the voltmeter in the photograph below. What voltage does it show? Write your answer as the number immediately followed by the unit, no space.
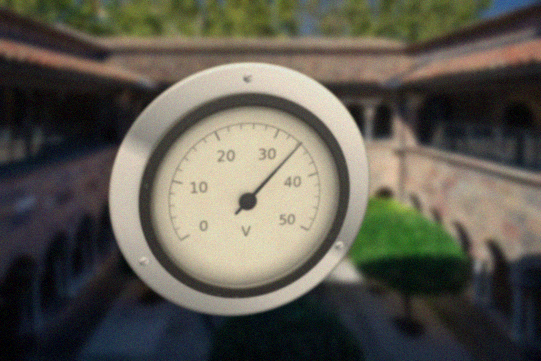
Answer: 34V
